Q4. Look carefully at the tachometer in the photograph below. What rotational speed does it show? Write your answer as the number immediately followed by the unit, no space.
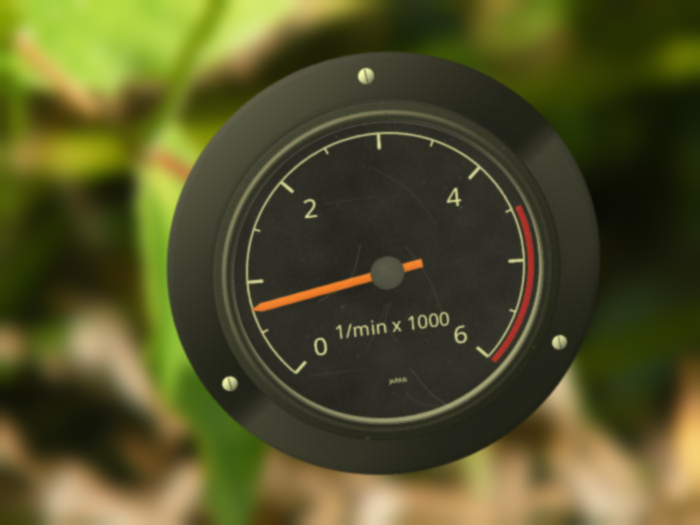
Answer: 750rpm
